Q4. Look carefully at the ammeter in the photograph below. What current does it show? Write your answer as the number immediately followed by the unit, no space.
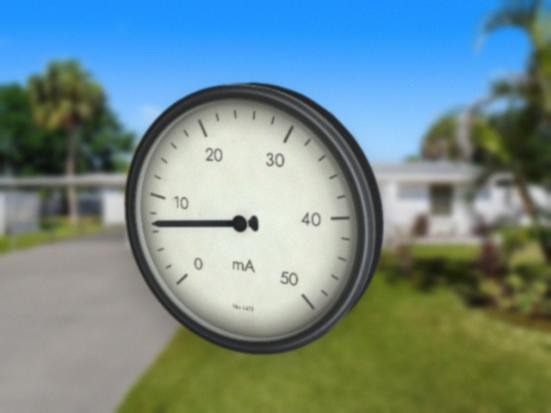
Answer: 7mA
